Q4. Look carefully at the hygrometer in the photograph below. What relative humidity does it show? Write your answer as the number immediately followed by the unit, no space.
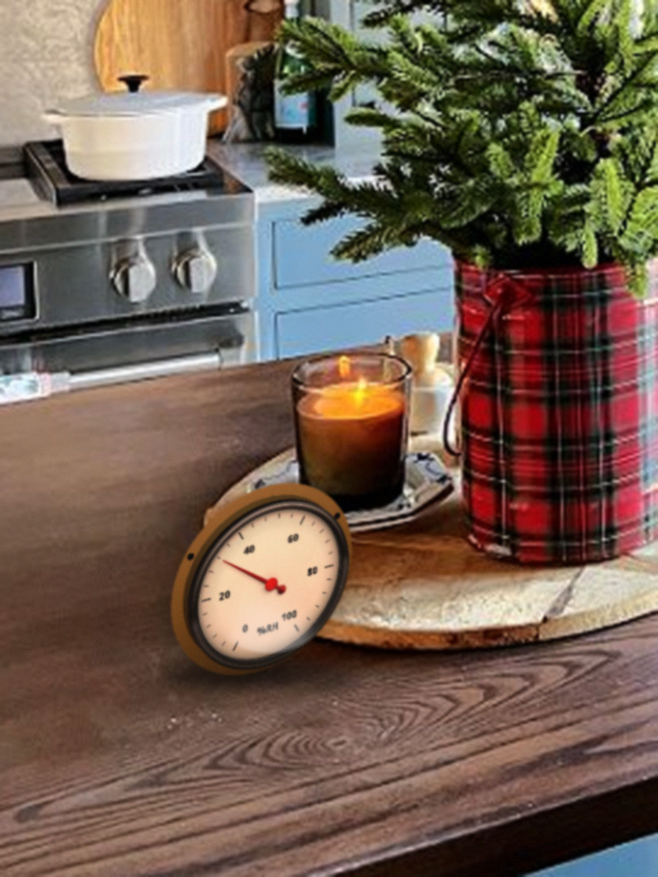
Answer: 32%
